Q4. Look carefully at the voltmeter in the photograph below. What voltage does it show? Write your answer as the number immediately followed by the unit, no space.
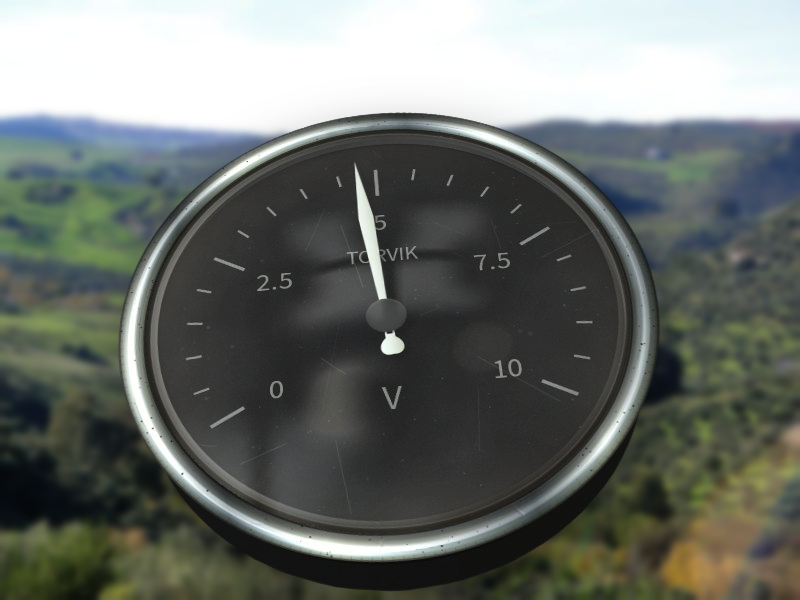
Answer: 4.75V
